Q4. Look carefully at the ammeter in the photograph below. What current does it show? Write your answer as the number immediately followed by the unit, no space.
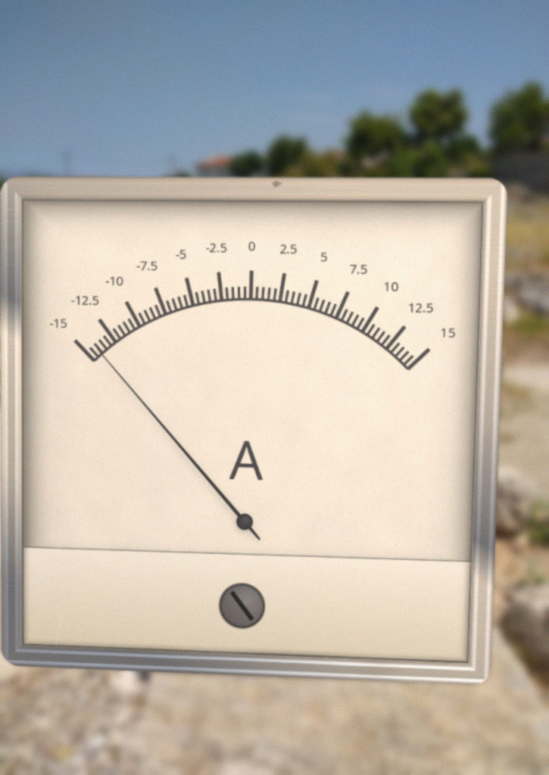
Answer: -14A
